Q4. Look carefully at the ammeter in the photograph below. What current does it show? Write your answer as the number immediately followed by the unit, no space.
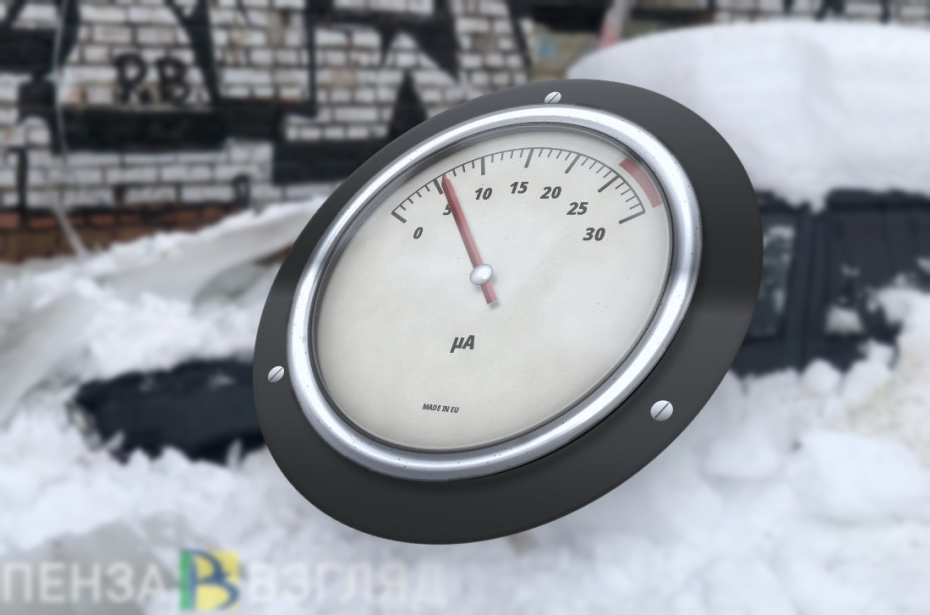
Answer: 6µA
